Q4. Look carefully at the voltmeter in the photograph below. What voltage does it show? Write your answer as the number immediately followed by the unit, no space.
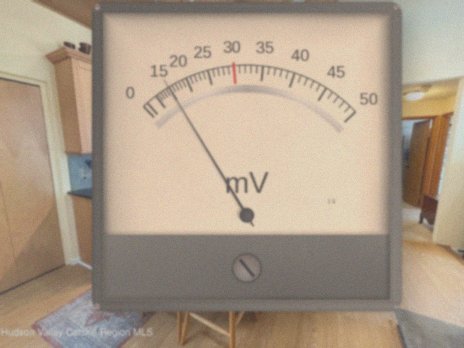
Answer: 15mV
